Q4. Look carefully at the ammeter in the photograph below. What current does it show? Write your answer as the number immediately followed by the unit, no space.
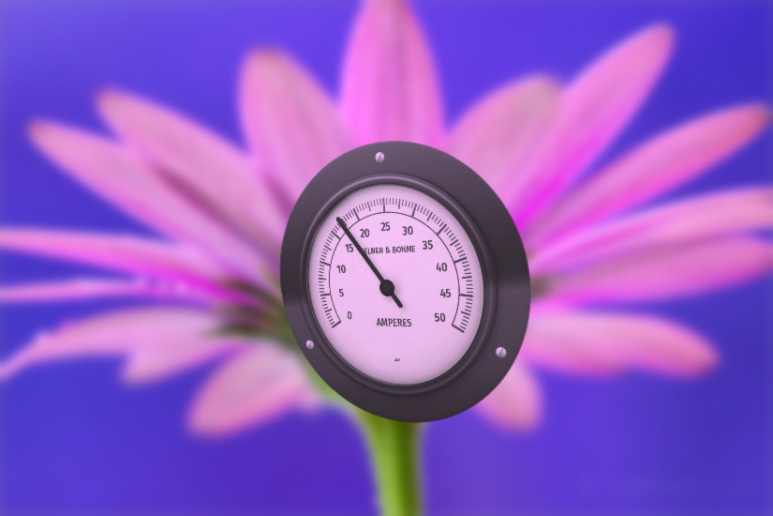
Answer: 17.5A
